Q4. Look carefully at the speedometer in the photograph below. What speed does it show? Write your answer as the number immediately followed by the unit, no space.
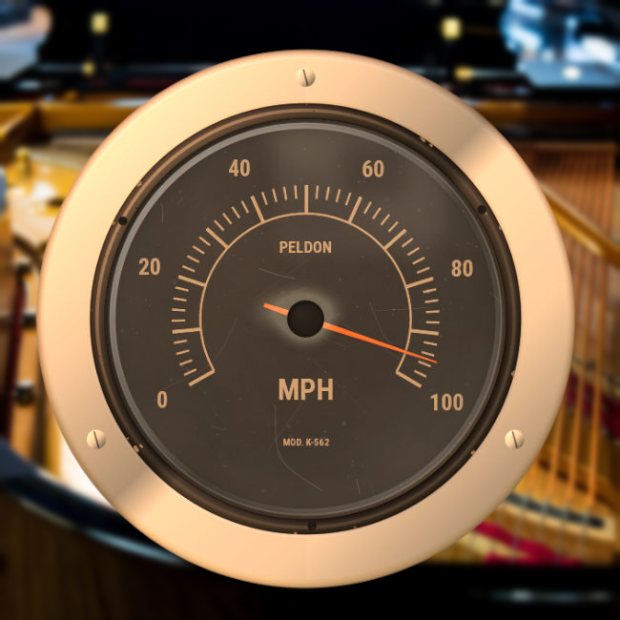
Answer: 95mph
